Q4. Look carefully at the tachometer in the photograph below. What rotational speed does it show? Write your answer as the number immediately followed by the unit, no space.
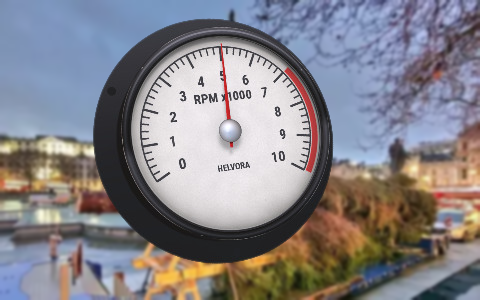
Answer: 5000rpm
